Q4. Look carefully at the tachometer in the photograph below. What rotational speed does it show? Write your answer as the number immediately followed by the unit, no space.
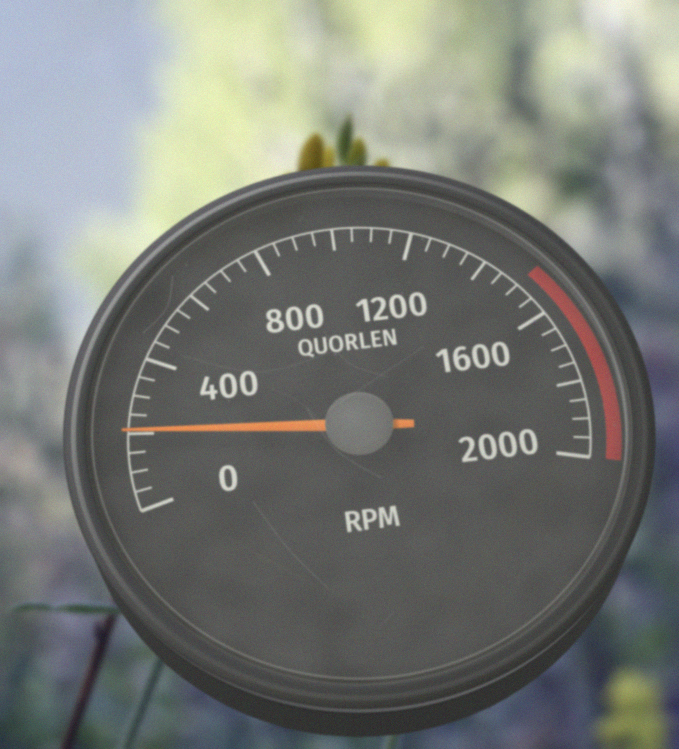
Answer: 200rpm
